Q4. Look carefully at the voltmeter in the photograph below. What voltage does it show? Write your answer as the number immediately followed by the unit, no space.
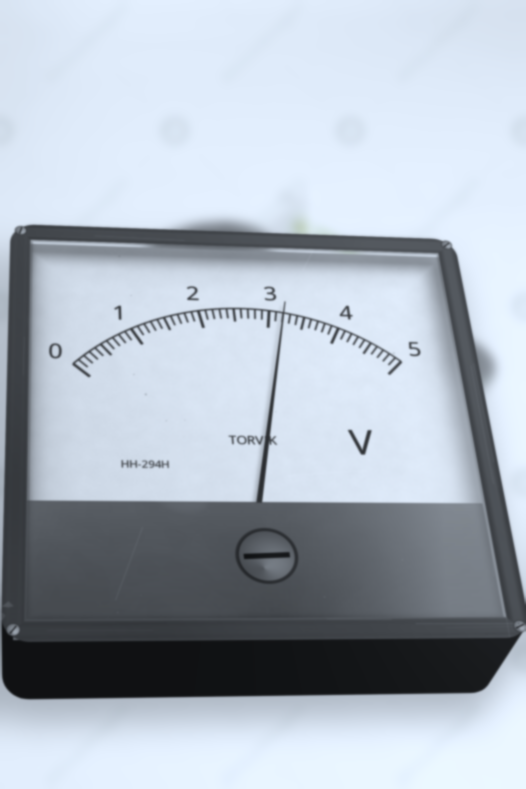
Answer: 3.2V
